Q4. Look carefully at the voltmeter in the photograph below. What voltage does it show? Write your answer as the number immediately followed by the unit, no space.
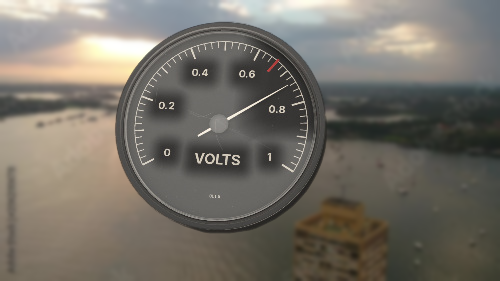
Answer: 0.74V
